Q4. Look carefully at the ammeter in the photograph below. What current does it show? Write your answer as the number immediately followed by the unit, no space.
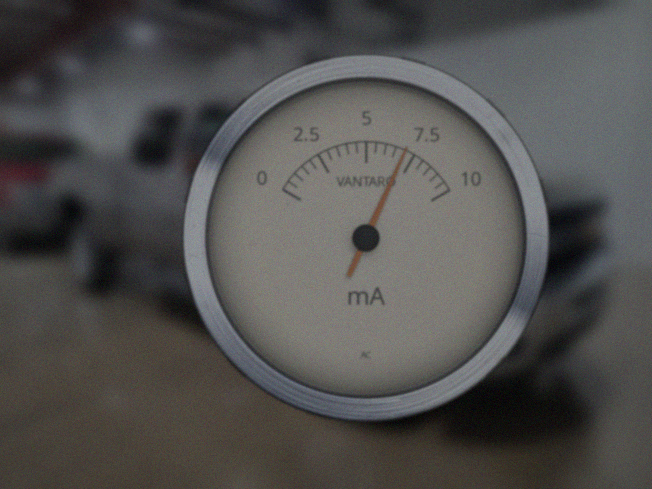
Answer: 7mA
